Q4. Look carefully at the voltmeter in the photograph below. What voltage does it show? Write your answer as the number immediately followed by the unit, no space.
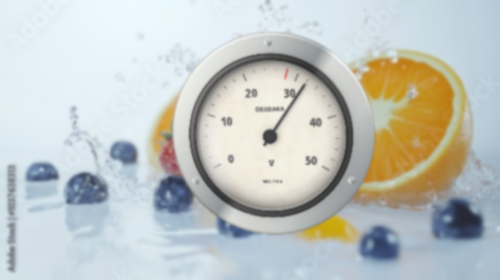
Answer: 32V
